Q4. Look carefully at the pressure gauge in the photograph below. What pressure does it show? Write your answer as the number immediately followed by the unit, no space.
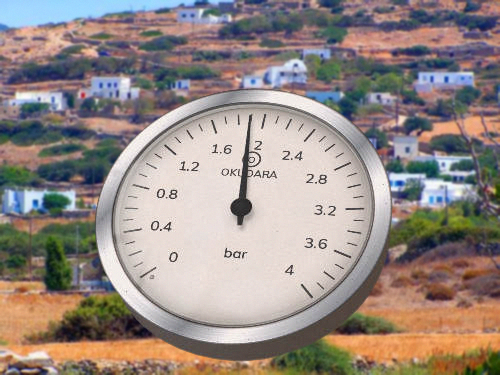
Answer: 1.9bar
